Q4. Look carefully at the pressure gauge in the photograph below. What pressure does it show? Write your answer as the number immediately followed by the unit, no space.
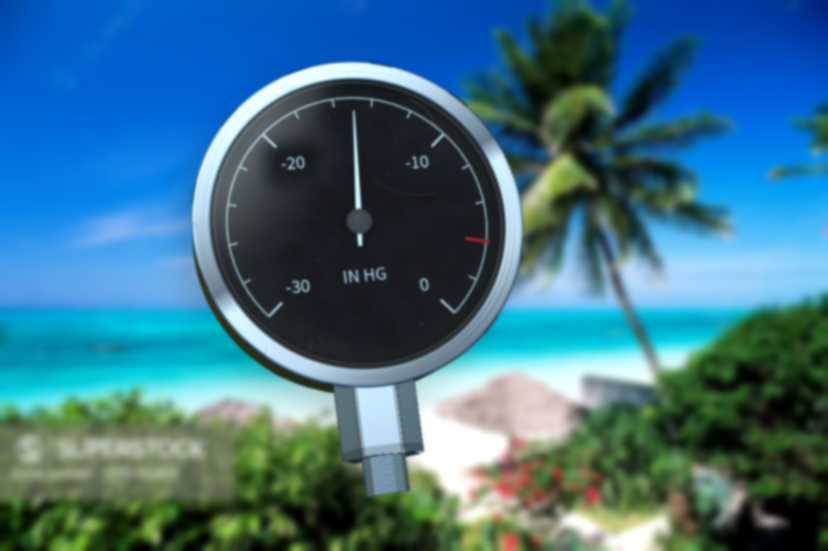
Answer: -15inHg
